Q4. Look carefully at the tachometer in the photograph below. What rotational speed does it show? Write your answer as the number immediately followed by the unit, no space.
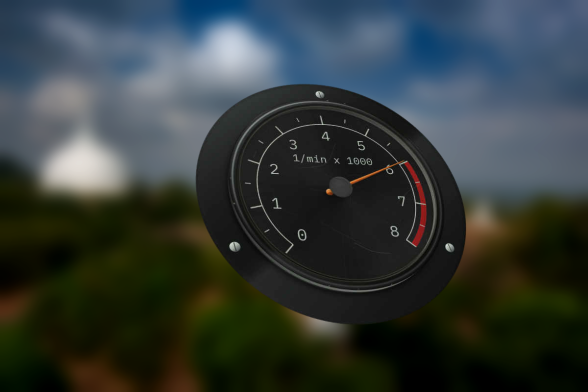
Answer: 6000rpm
